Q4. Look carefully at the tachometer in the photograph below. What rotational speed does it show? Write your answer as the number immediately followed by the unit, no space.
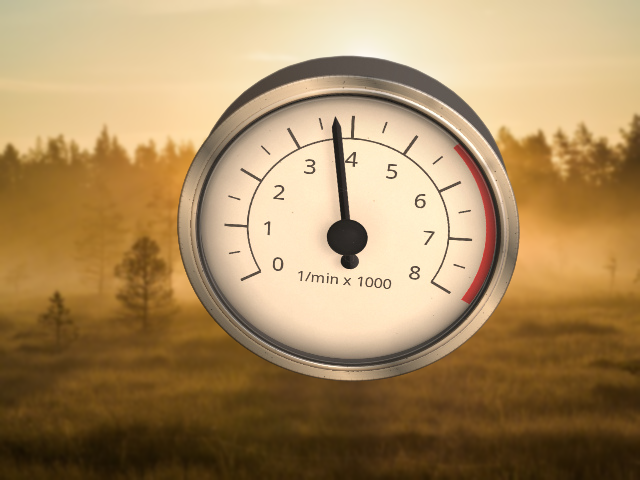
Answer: 3750rpm
